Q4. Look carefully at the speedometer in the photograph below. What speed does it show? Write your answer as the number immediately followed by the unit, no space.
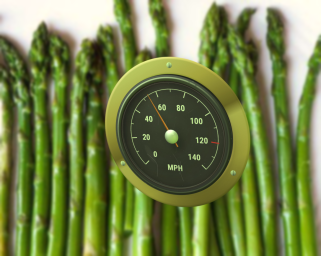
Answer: 55mph
